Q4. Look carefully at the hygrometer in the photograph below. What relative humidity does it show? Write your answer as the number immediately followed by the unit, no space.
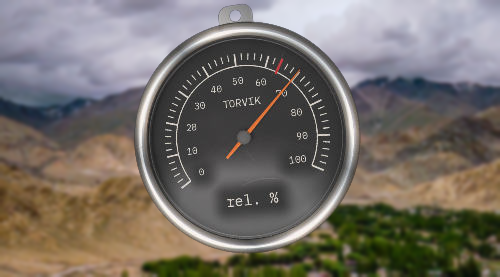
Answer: 70%
